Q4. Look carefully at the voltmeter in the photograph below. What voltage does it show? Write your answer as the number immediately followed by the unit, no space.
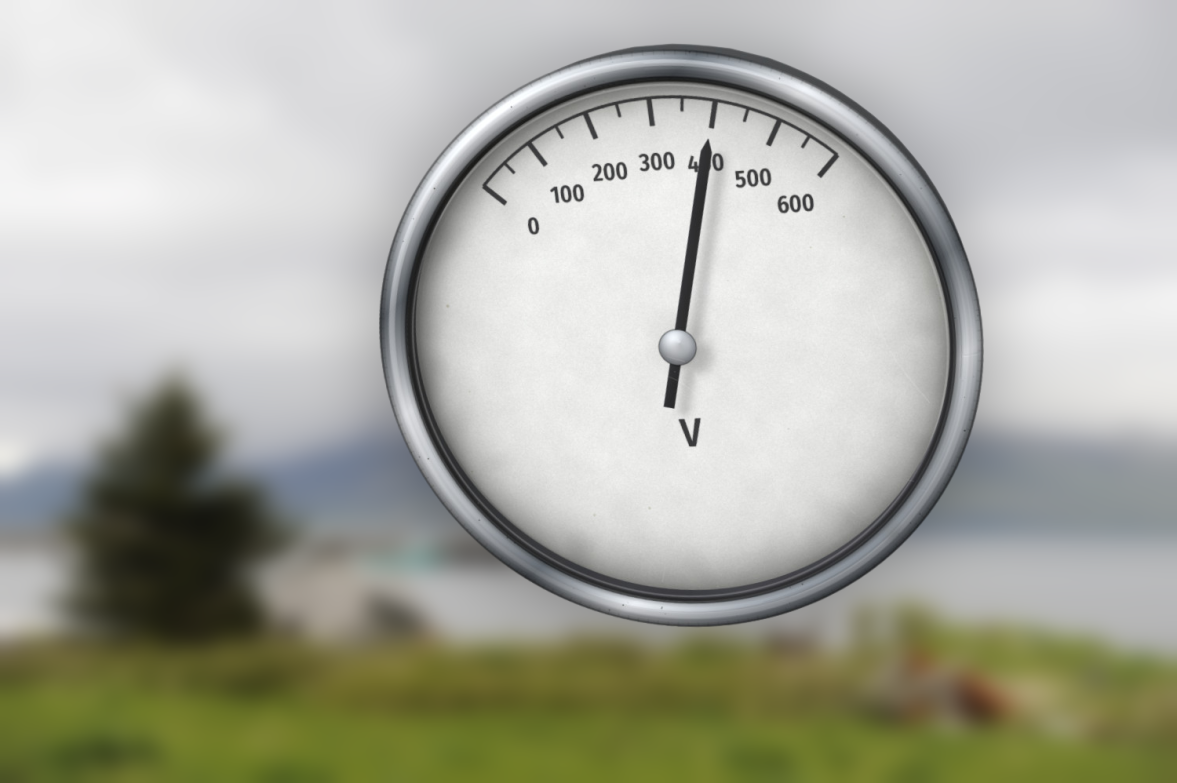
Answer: 400V
